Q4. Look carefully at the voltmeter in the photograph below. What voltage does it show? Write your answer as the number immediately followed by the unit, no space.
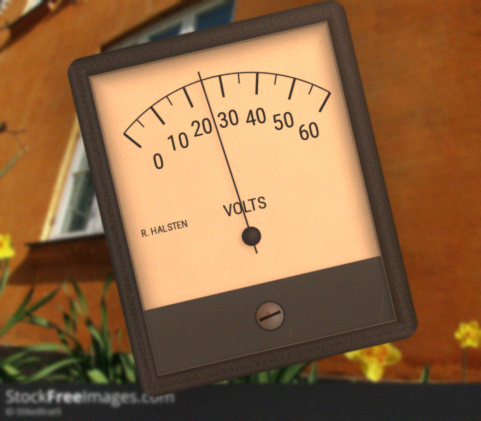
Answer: 25V
